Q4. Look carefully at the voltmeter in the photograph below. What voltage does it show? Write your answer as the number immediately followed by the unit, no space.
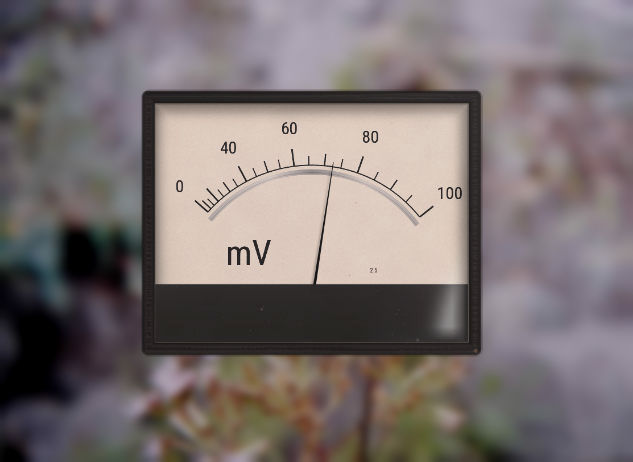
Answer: 72.5mV
